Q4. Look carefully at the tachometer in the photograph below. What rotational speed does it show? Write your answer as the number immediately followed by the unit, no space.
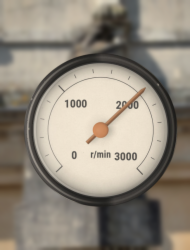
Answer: 2000rpm
